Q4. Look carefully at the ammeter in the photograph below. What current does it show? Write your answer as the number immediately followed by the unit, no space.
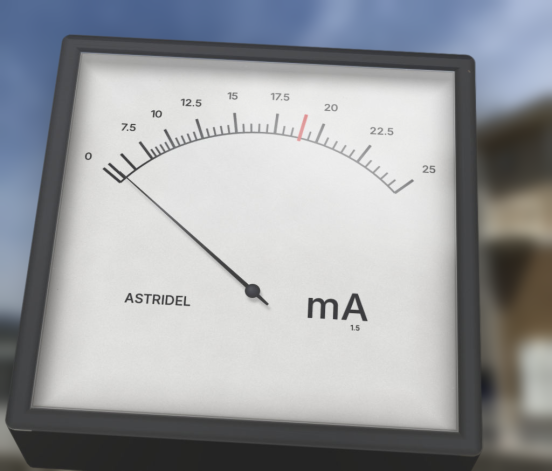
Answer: 2.5mA
